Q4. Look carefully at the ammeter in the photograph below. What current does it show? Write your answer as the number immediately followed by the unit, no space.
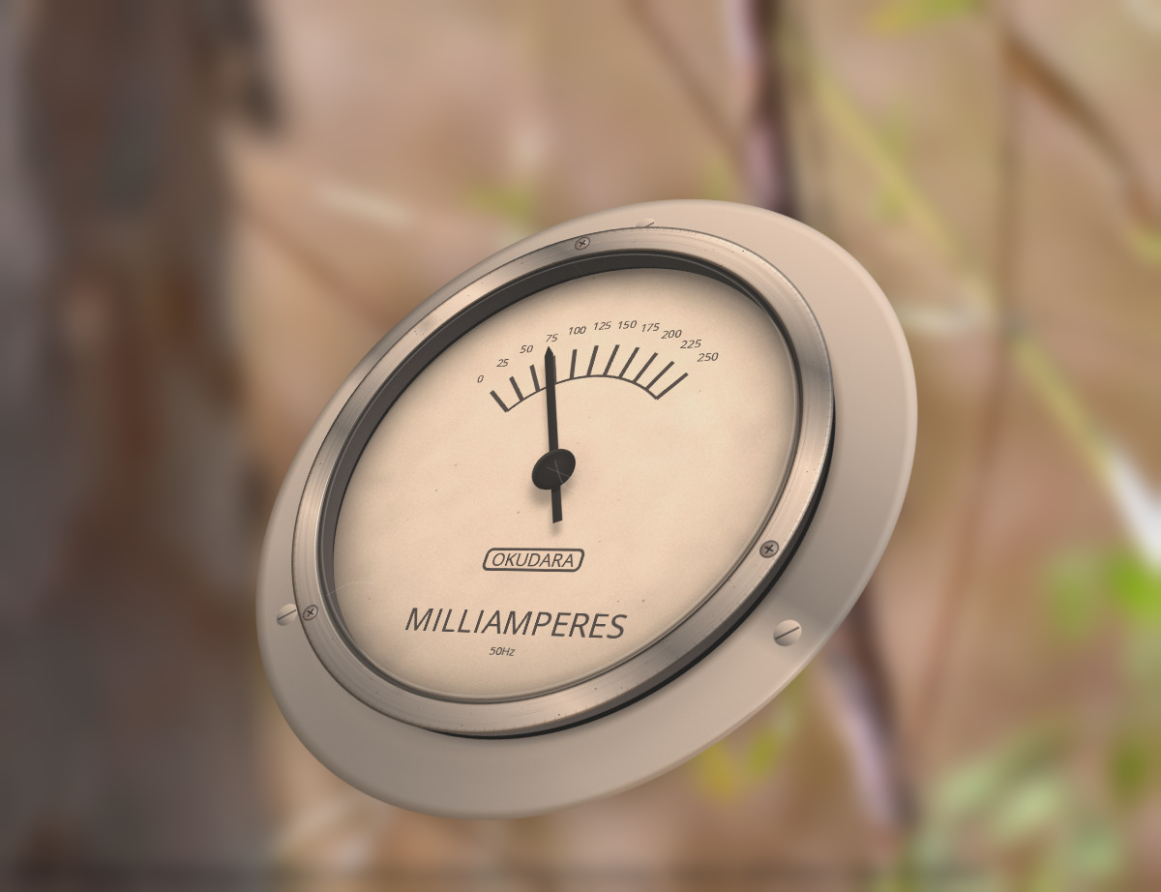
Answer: 75mA
